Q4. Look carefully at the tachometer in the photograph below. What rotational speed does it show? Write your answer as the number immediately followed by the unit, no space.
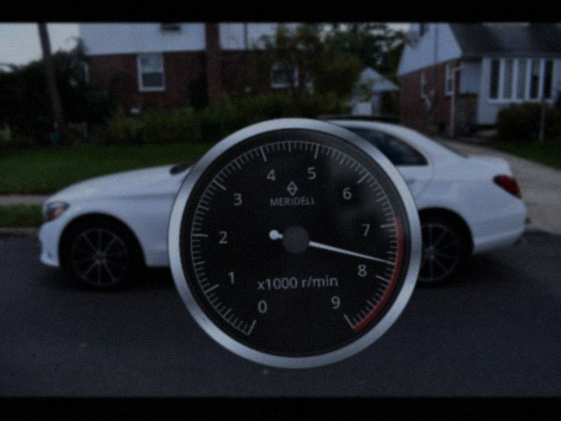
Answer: 7700rpm
